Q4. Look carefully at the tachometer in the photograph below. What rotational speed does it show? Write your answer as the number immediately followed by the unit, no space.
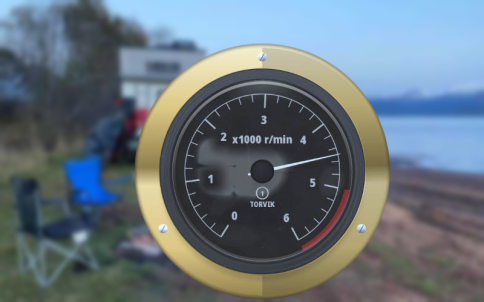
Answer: 4500rpm
